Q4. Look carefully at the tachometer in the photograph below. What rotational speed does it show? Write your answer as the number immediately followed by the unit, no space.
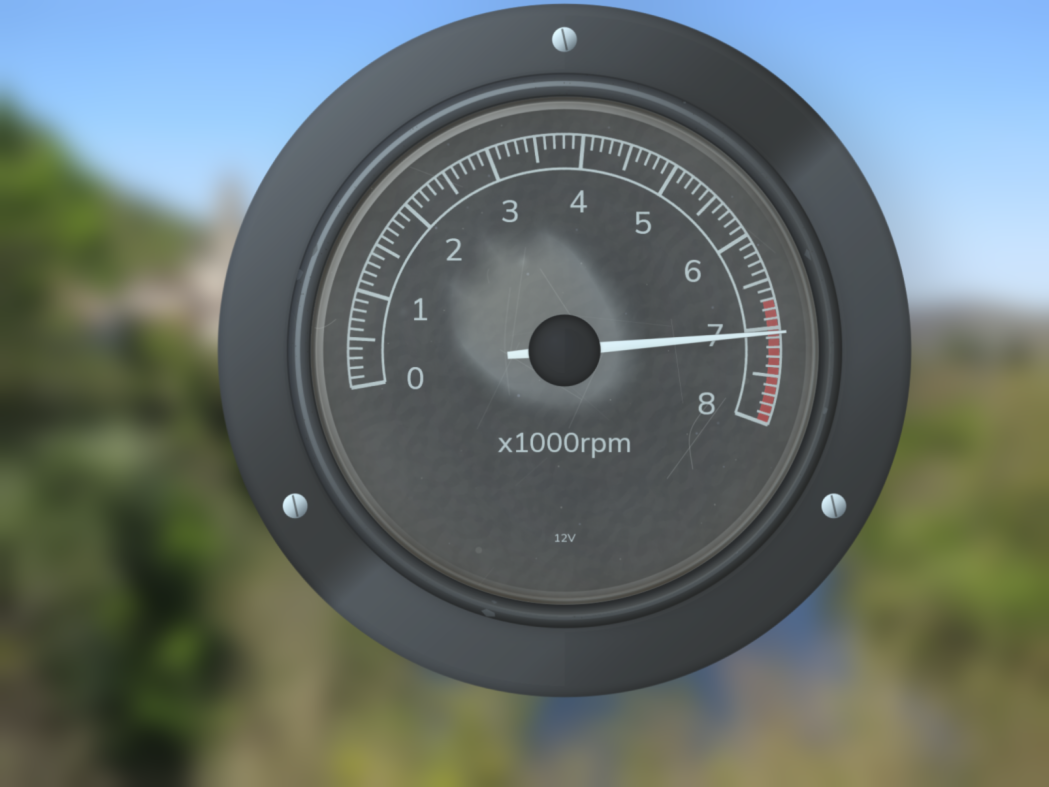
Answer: 7050rpm
